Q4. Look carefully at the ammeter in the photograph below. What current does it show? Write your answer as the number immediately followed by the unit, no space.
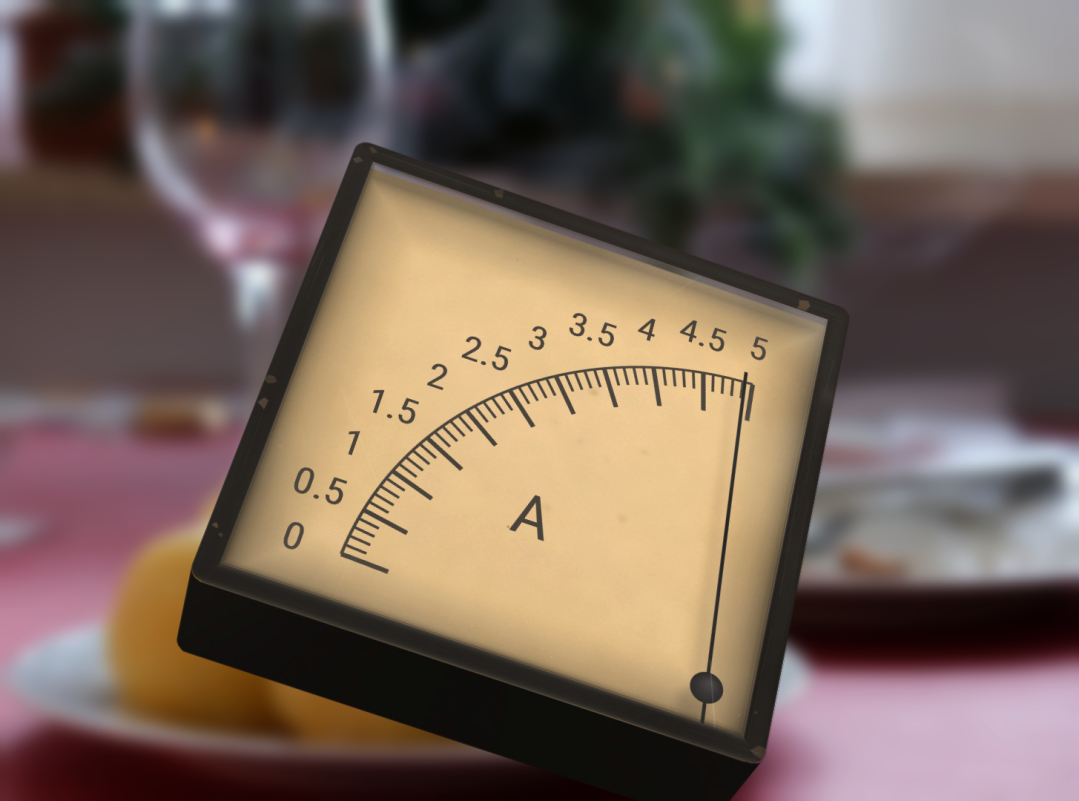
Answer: 4.9A
